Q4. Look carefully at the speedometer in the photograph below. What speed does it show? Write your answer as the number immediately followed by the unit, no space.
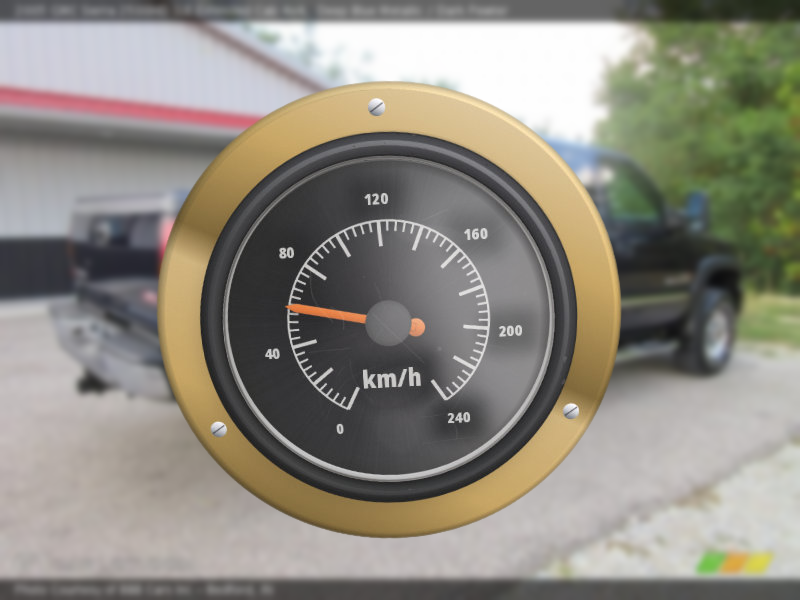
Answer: 60km/h
